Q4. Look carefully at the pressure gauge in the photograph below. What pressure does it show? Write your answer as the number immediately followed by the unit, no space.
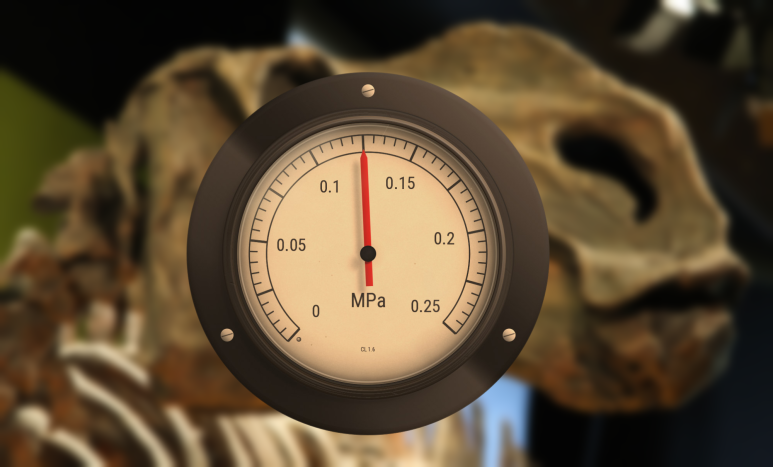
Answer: 0.125MPa
